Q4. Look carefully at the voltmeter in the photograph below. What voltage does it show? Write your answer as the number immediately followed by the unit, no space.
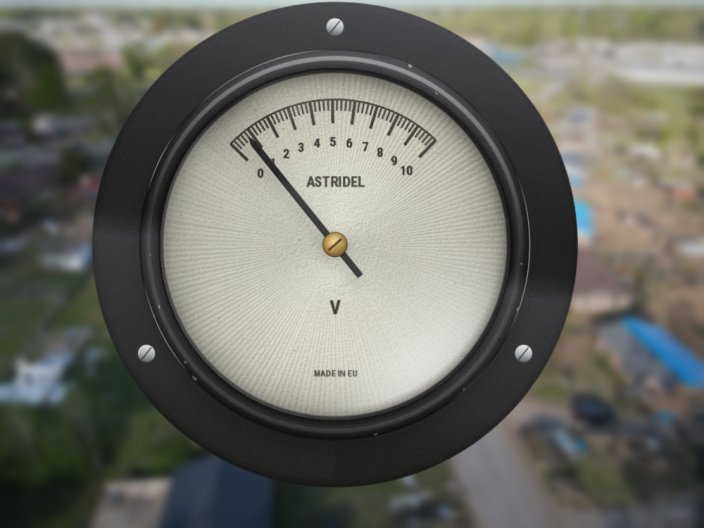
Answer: 0.8V
